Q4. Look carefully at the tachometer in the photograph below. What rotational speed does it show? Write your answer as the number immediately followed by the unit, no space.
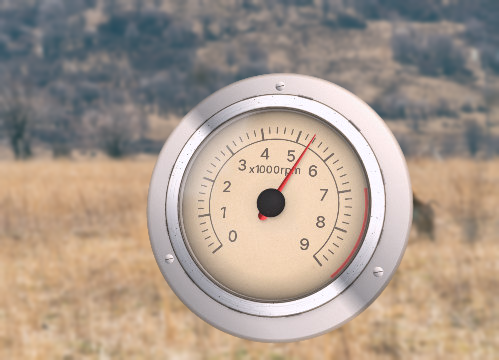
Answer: 5400rpm
